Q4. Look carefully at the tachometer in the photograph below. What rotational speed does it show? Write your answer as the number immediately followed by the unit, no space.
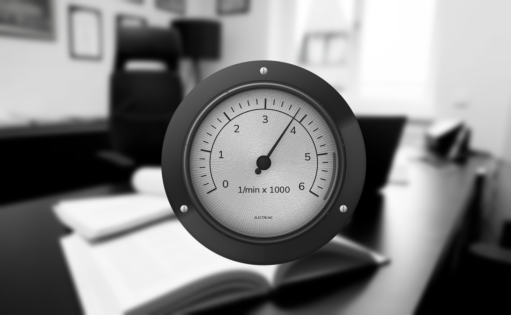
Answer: 3800rpm
